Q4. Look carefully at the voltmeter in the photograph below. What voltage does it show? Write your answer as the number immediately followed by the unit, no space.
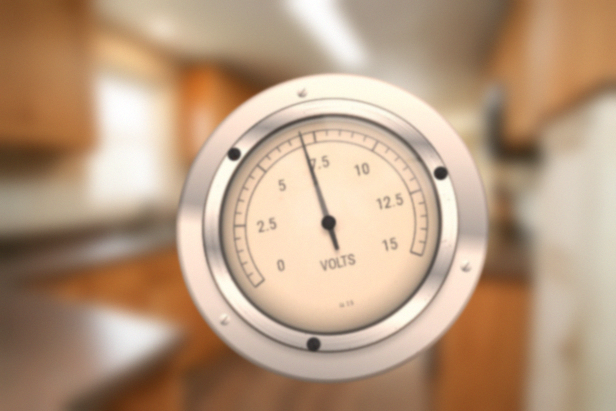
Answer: 7V
